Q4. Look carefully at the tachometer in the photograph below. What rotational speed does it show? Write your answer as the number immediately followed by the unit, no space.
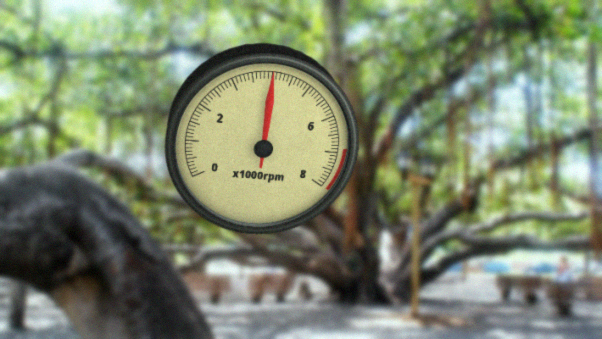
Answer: 4000rpm
